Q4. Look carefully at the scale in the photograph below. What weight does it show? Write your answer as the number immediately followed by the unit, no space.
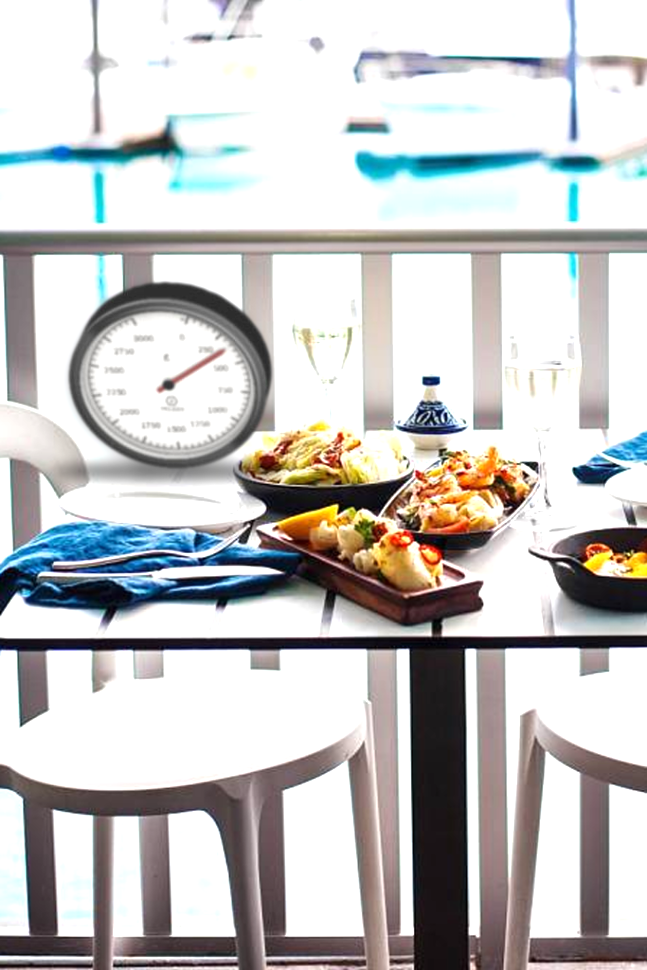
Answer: 350g
